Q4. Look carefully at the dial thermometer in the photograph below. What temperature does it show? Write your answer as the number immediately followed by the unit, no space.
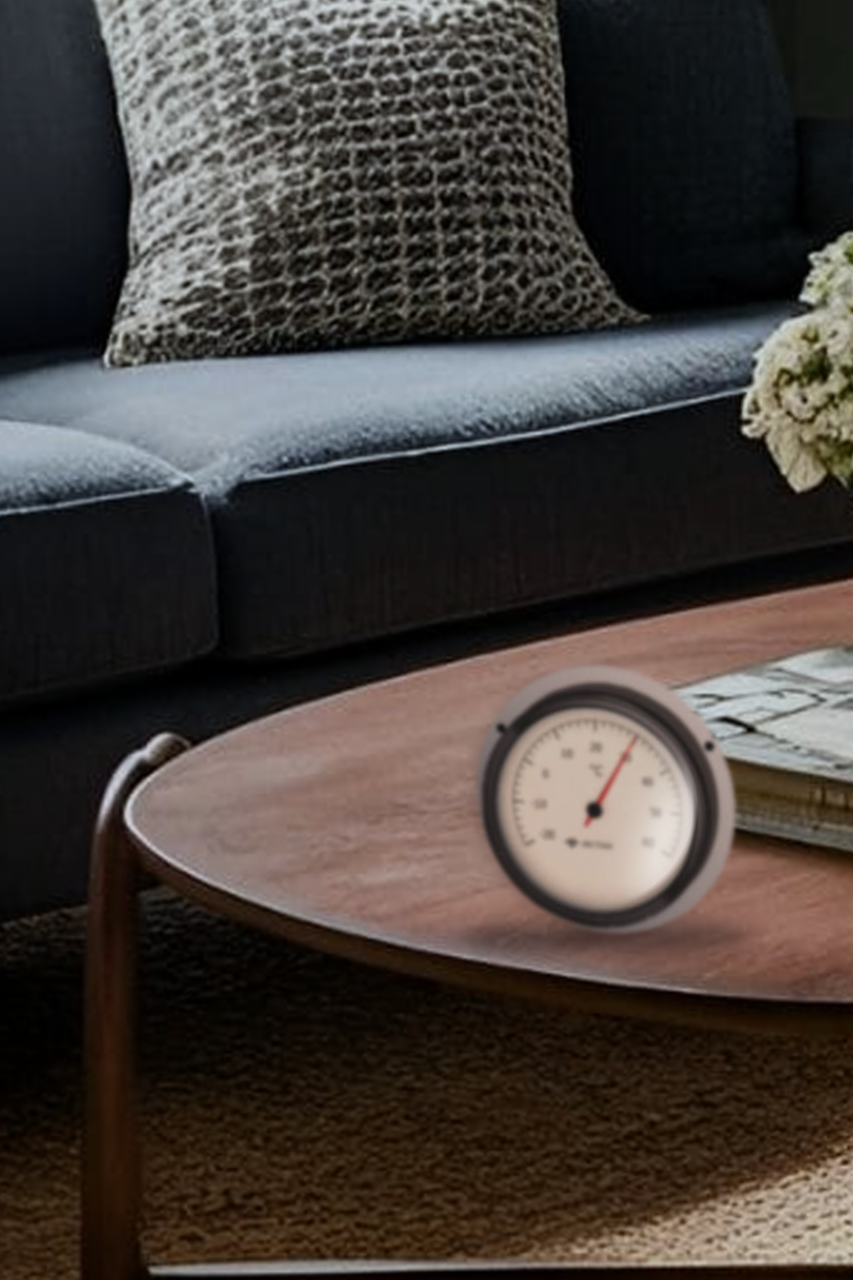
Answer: 30°C
